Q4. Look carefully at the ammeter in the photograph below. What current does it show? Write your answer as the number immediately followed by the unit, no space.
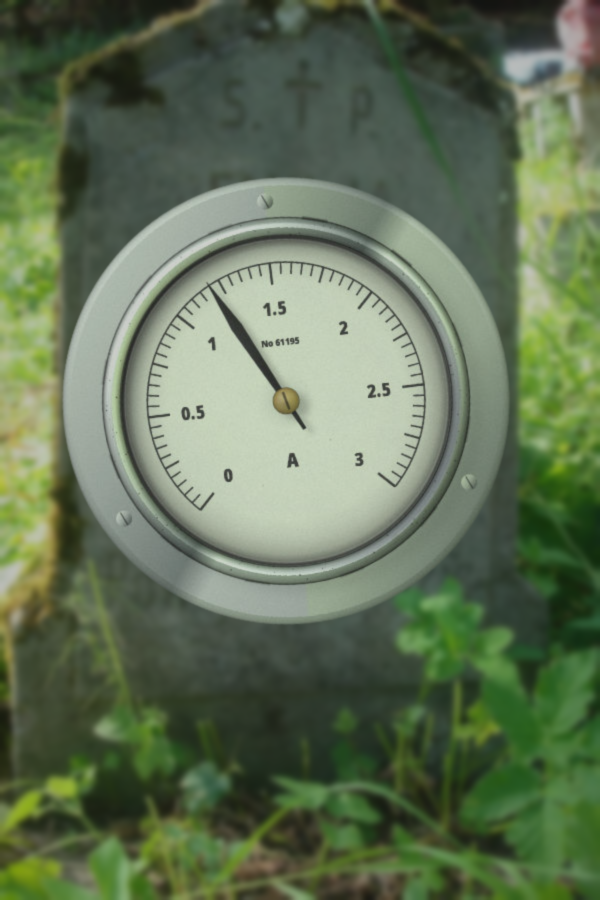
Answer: 1.2A
